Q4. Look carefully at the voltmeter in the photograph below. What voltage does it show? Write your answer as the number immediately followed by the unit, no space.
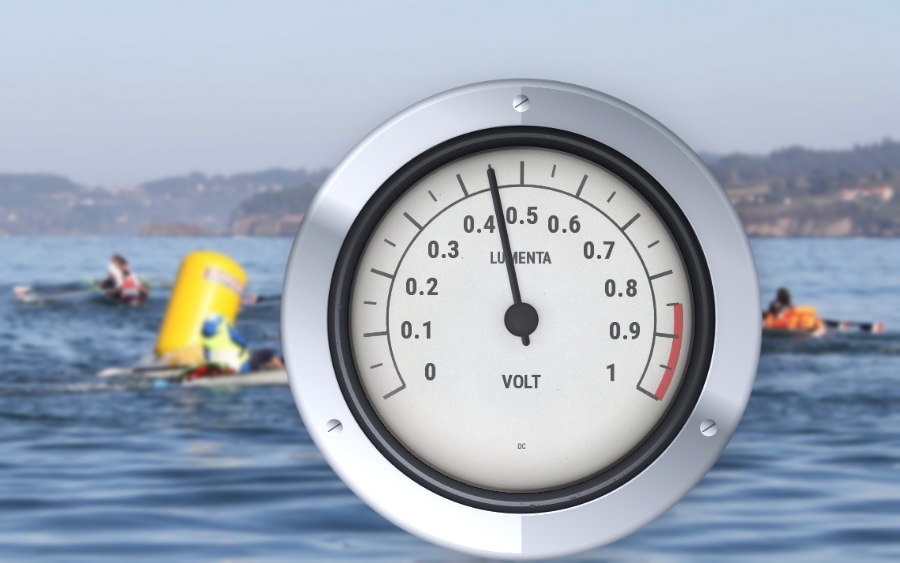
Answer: 0.45V
